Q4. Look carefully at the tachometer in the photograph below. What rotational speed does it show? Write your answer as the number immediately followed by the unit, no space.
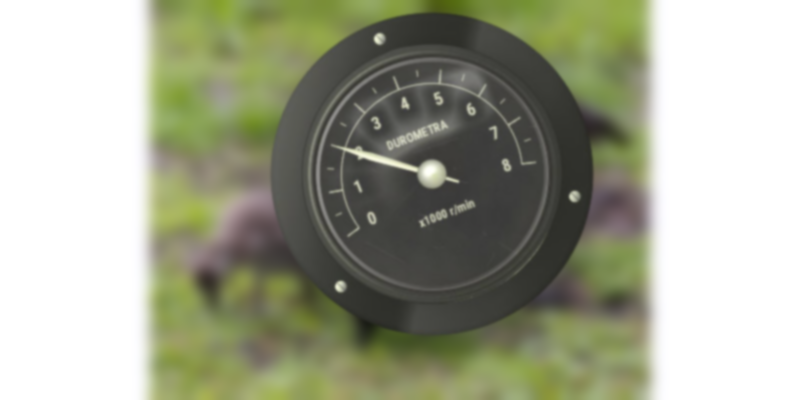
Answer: 2000rpm
